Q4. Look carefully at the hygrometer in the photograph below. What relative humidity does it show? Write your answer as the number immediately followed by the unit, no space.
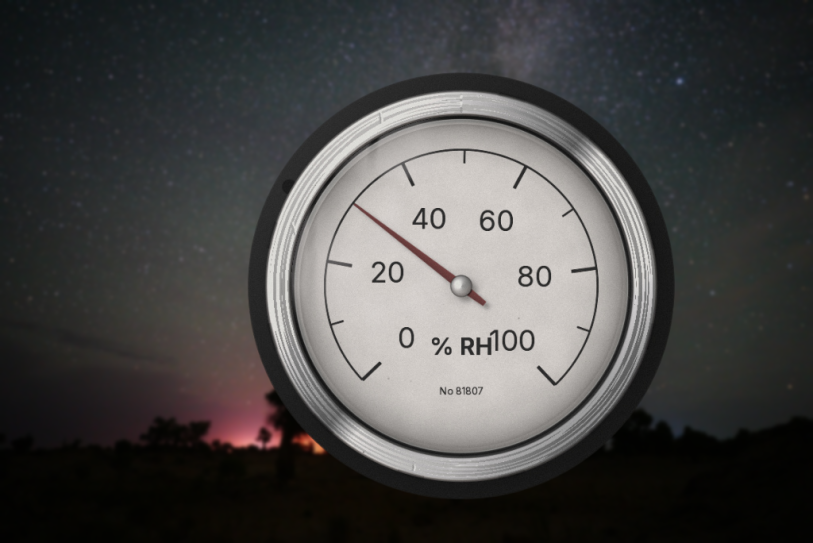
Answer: 30%
